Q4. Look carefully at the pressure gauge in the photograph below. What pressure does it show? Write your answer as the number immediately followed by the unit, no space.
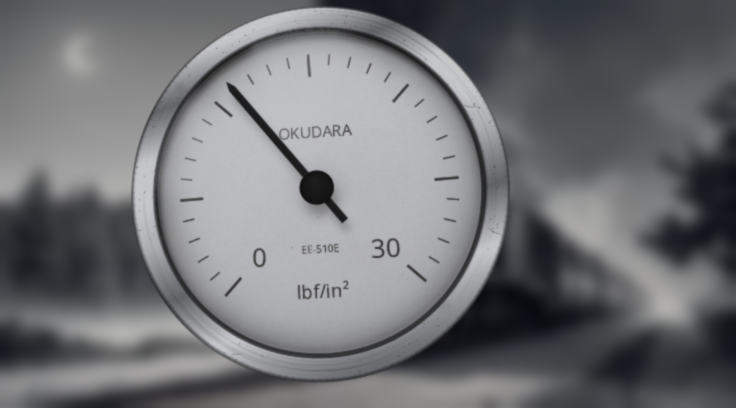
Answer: 11psi
